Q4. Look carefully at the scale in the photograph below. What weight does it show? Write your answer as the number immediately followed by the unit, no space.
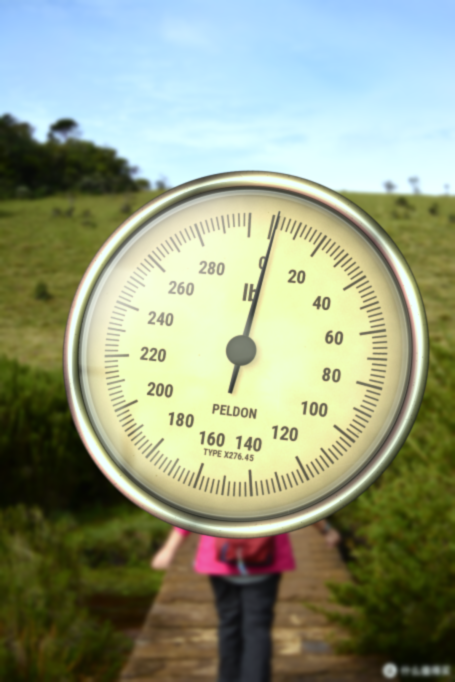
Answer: 2lb
